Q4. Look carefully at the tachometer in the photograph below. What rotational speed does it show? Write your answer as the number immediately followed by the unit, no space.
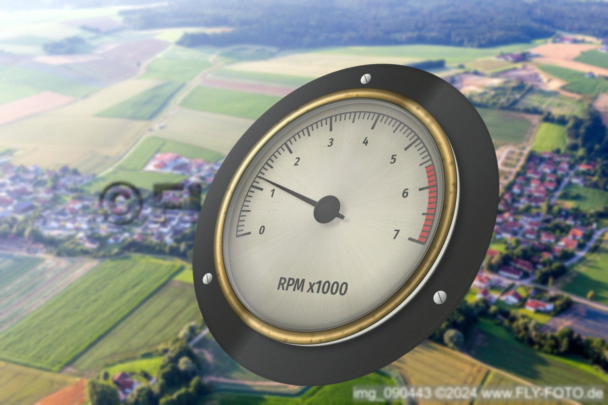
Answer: 1200rpm
